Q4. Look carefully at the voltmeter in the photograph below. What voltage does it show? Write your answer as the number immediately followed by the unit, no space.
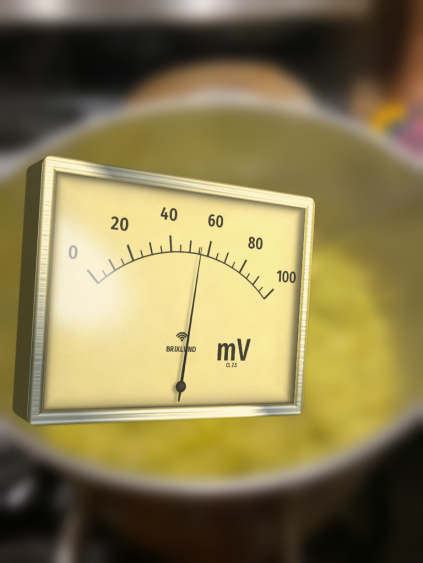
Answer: 55mV
